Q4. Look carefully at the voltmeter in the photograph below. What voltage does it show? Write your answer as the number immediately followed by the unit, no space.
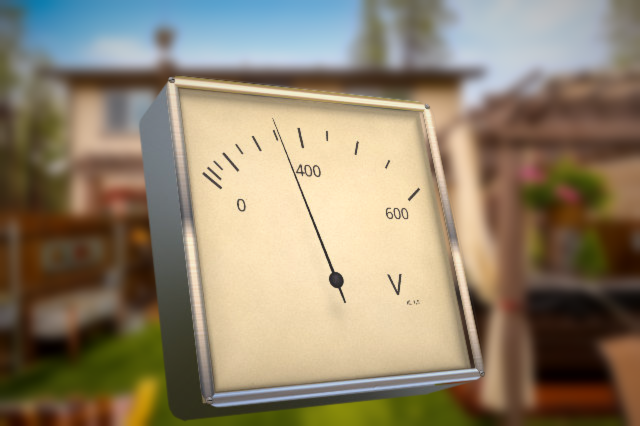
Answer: 350V
